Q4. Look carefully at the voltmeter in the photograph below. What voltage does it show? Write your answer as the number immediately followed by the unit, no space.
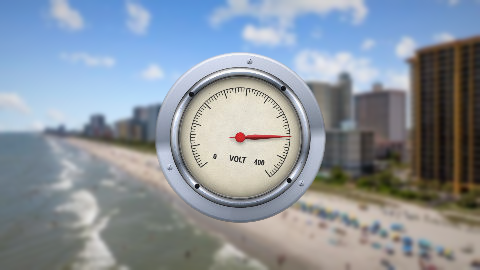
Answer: 320V
